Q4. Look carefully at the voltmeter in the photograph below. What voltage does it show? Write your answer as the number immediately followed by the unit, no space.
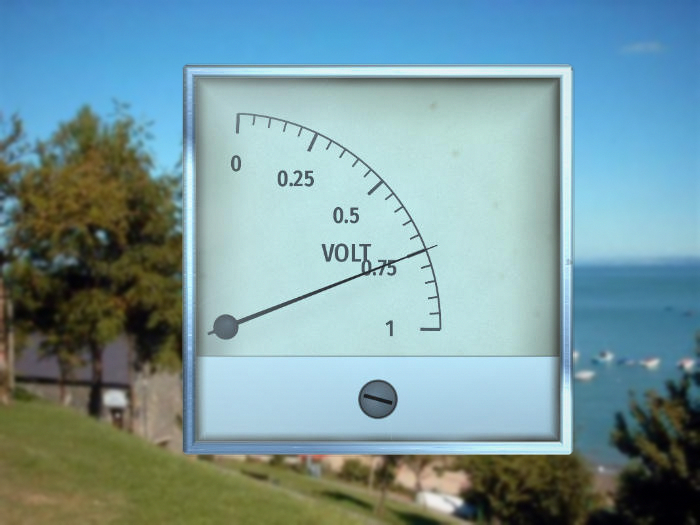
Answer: 0.75V
